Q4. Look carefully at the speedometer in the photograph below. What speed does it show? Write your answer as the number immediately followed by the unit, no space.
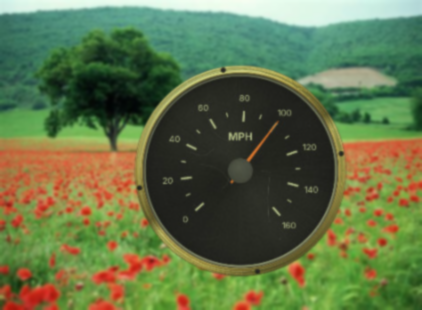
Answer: 100mph
